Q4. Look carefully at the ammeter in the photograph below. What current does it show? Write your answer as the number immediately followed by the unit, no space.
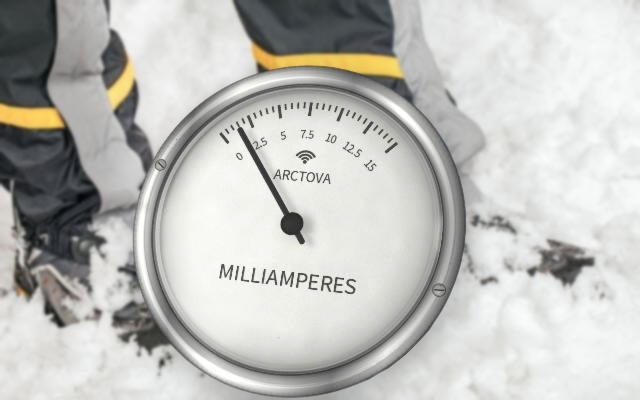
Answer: 1.5mA
